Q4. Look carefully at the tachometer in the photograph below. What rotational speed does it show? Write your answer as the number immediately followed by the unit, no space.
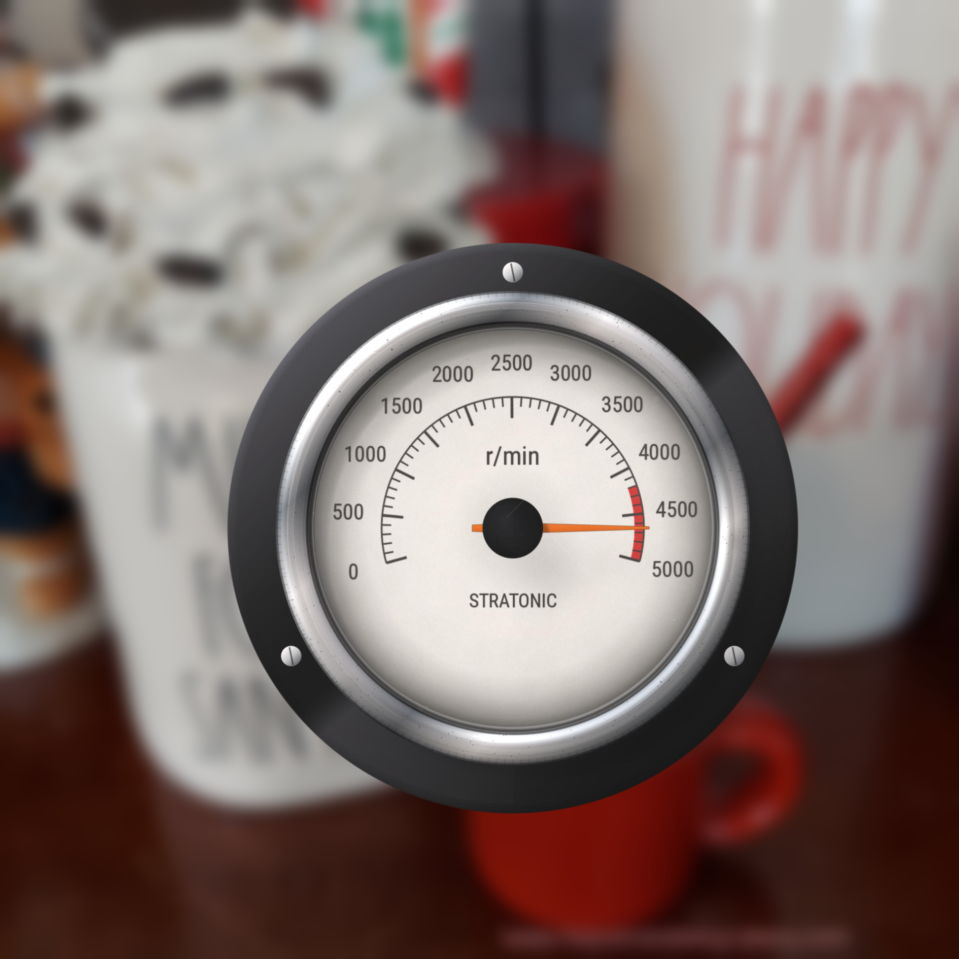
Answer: 4650rpm
